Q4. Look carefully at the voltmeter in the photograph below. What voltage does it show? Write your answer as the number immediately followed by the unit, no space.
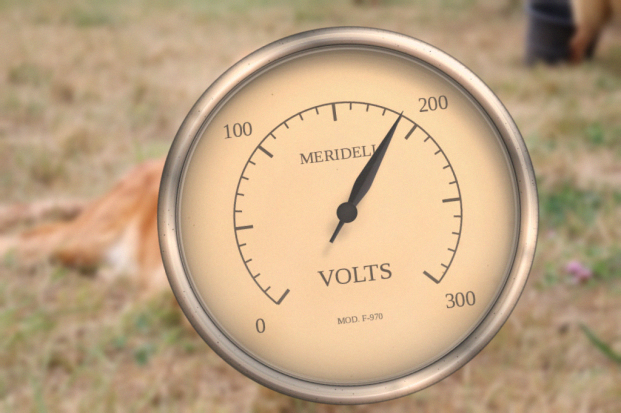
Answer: 190V
